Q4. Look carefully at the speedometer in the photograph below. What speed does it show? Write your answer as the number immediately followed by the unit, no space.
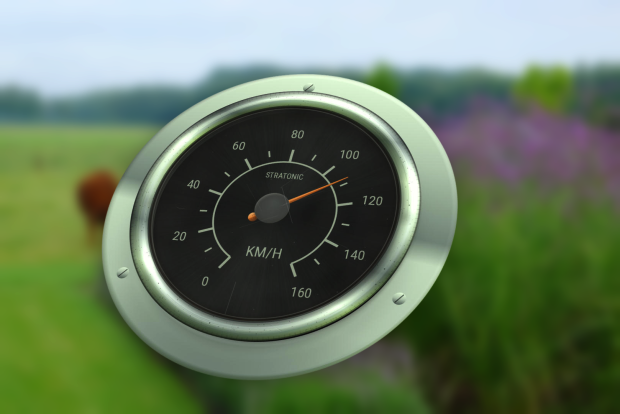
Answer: 110km/h
